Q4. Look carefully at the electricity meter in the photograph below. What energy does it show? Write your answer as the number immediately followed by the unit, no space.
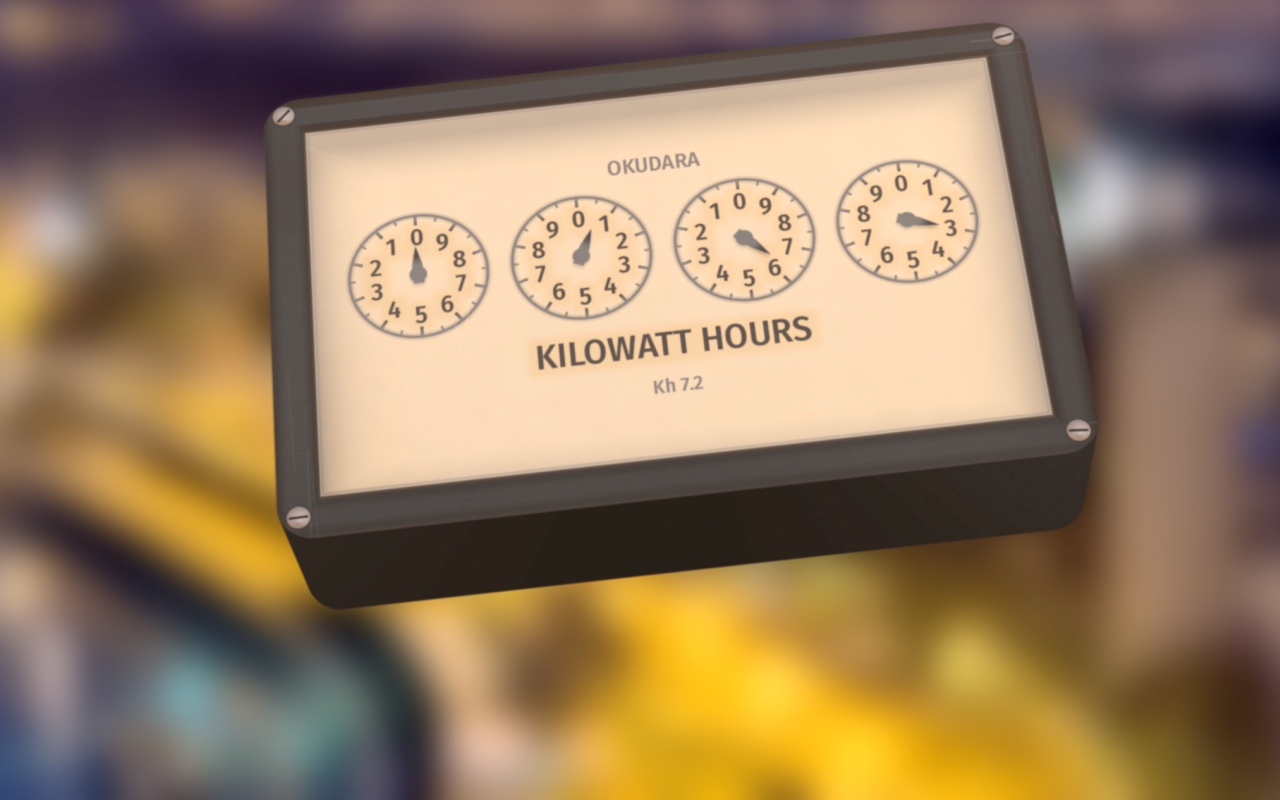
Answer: 63kWh
